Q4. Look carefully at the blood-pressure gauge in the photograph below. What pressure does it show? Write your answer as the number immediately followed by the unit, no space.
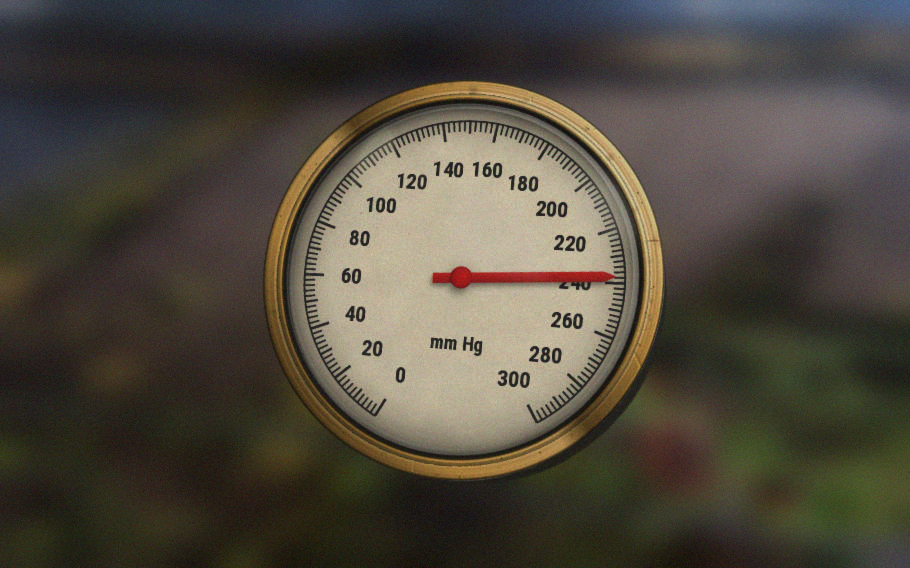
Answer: 238mmHg
